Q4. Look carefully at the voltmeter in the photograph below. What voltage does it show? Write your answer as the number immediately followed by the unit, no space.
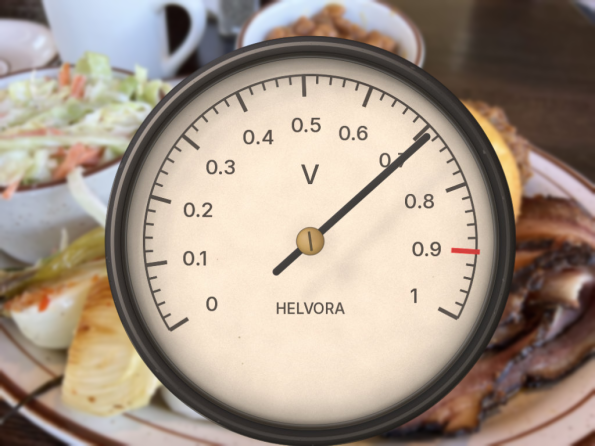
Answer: 0.71V
